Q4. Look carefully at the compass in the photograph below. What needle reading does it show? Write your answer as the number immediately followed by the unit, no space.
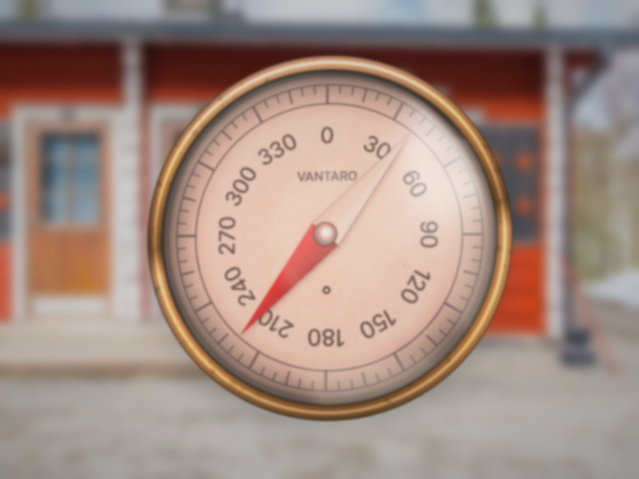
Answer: 220°
